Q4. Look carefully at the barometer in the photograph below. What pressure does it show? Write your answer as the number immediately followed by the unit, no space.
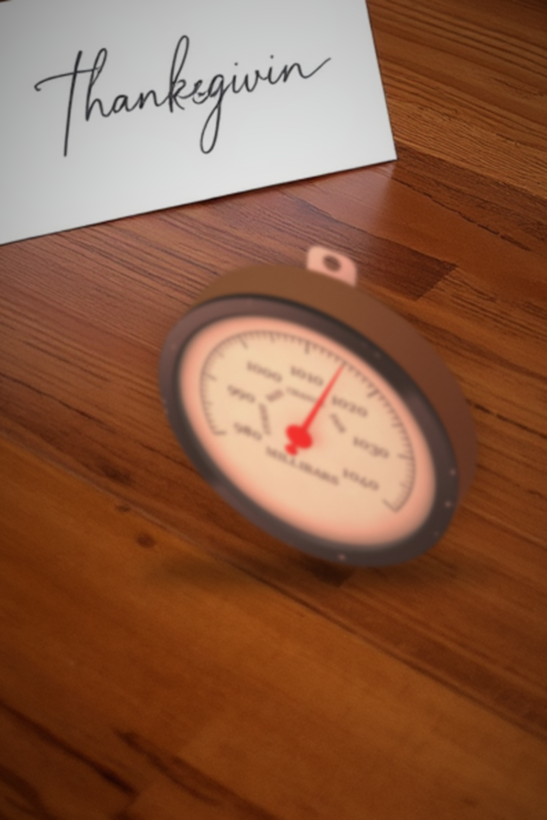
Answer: 1015mbar
